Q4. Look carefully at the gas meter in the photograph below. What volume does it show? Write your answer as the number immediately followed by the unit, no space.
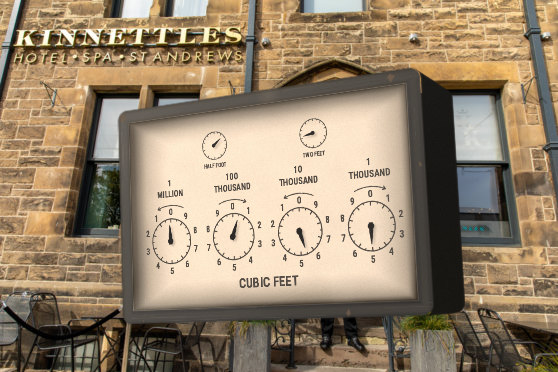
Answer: 5500ft³
